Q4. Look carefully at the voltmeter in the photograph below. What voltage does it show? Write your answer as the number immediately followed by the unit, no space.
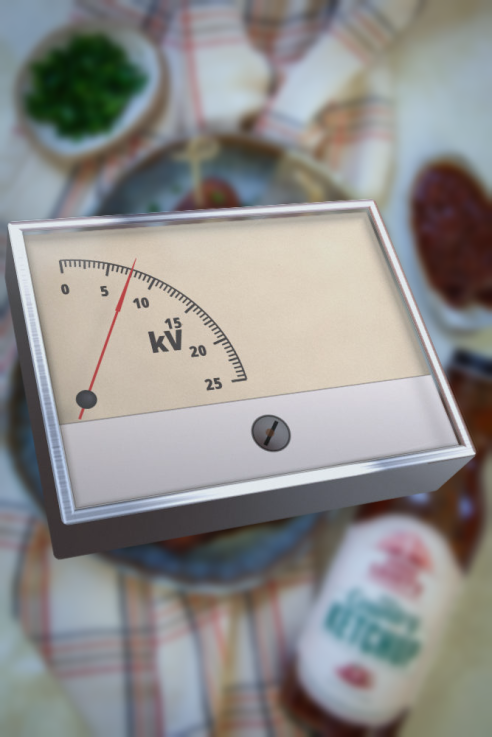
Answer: 7.5kV
